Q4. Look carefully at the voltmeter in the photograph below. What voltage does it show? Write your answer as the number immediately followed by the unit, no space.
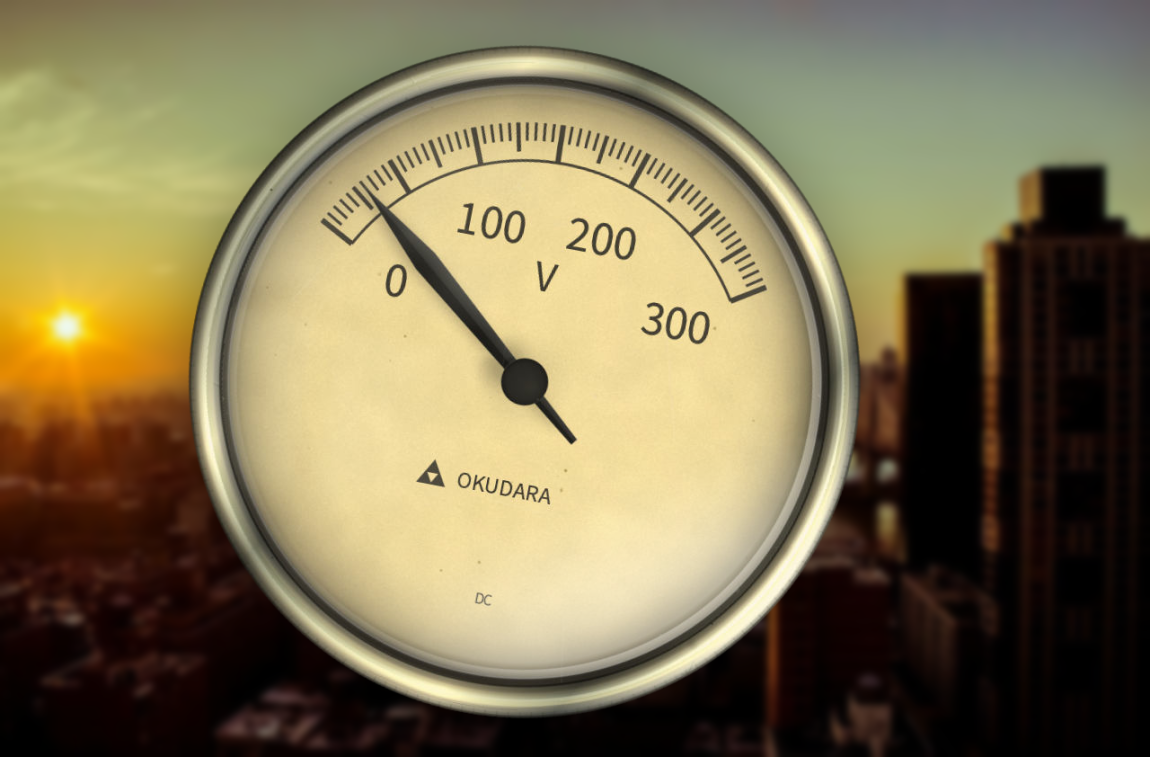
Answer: 30V
